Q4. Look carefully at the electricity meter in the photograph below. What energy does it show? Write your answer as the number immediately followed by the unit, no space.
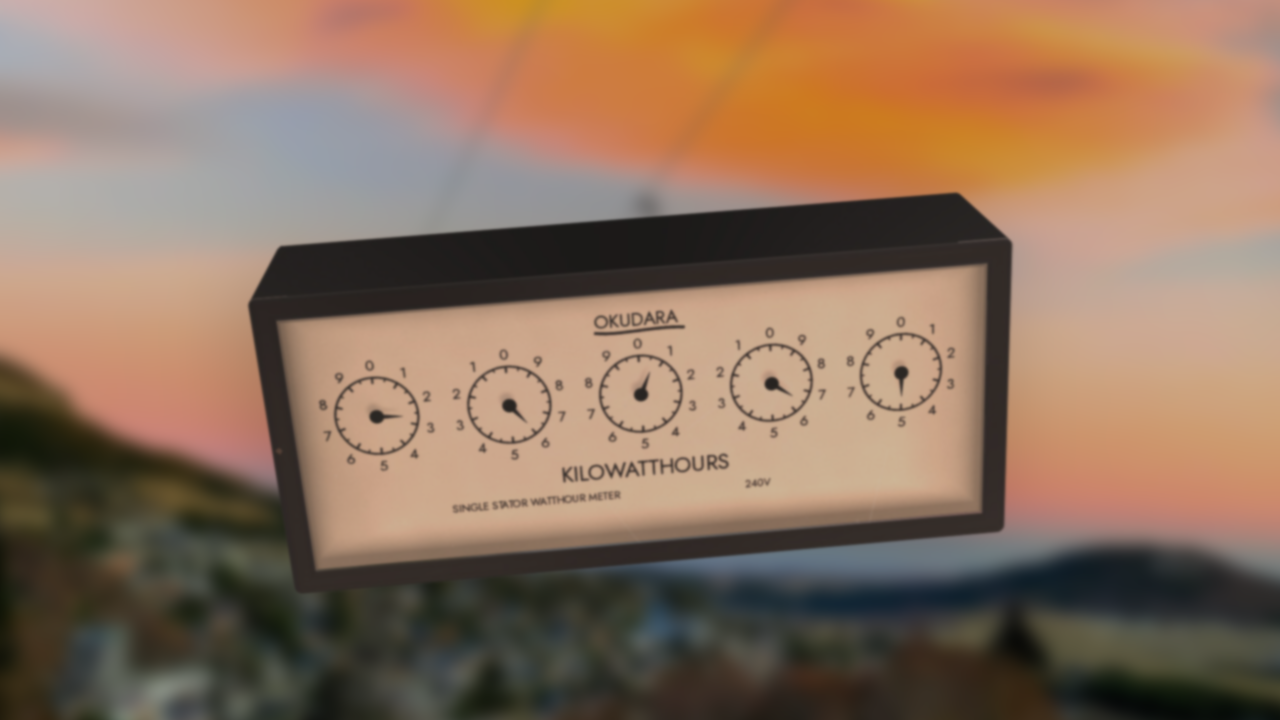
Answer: 26065kWh
